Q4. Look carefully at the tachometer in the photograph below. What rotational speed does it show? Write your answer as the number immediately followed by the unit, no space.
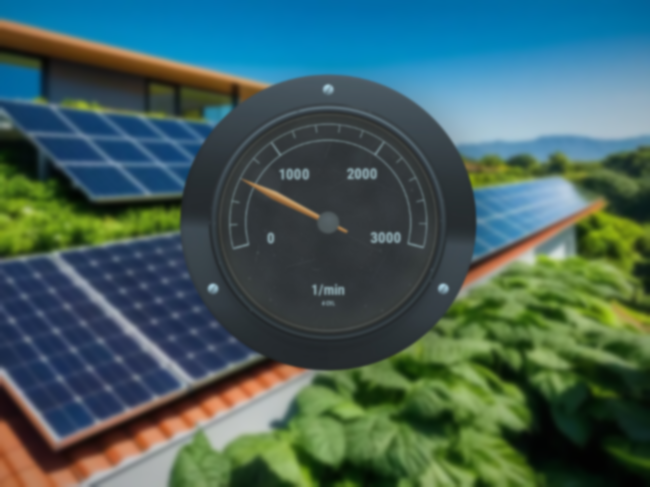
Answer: 600rpm
